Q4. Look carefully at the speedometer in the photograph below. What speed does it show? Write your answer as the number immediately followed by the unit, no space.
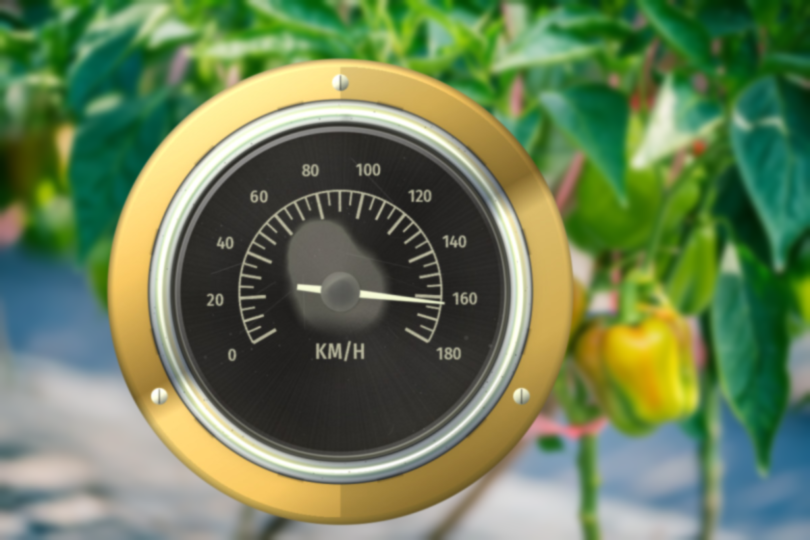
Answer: 162.5km/h
